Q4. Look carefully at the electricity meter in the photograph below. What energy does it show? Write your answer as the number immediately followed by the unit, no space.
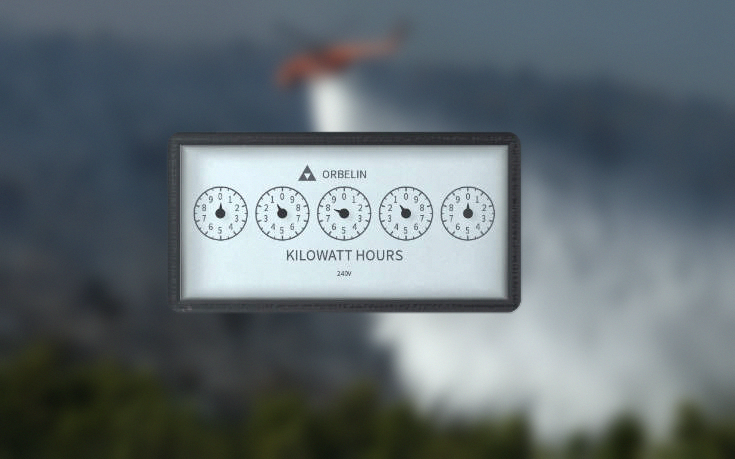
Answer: 810kWh
